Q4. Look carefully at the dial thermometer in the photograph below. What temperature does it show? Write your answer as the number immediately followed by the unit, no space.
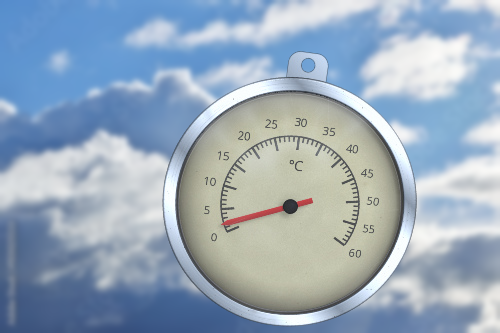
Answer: 2°C
